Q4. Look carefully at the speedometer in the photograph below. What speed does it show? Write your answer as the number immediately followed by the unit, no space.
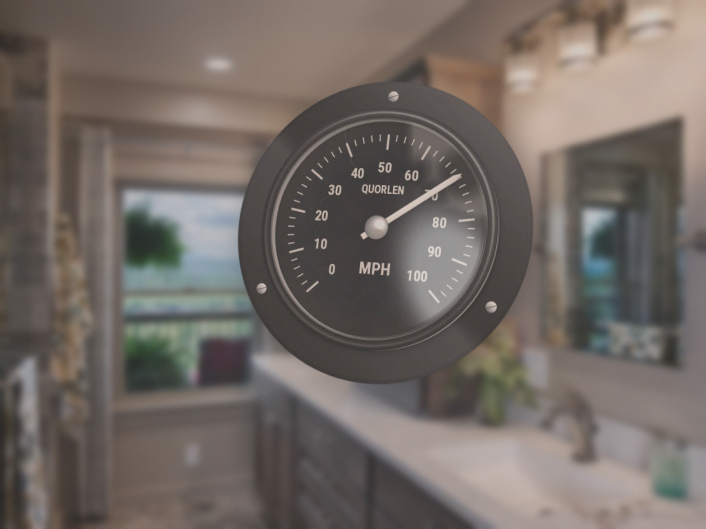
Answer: 70mph
